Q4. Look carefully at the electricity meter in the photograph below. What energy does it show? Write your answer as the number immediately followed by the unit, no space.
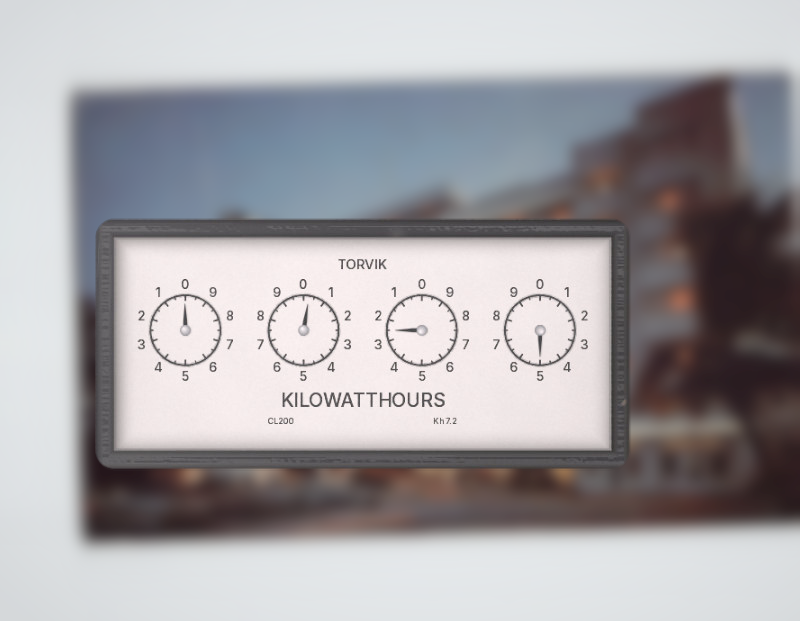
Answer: 25kWh
